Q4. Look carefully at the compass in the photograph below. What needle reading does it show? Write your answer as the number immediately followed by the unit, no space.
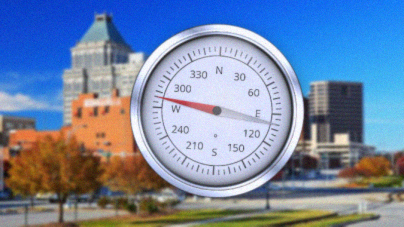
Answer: 280°
